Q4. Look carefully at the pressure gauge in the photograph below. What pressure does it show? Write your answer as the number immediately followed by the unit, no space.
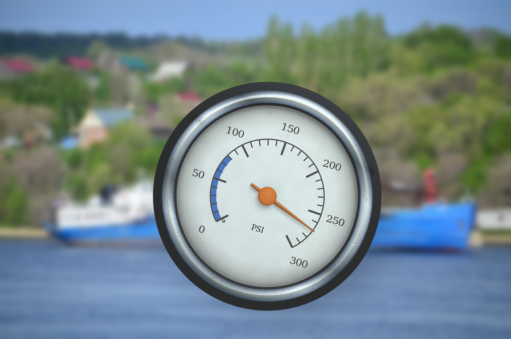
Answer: 270psi
